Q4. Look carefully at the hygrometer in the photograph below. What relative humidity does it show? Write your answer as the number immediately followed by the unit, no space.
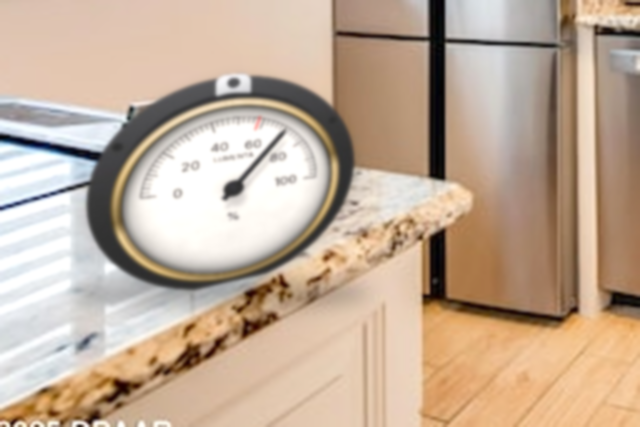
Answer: 70%
